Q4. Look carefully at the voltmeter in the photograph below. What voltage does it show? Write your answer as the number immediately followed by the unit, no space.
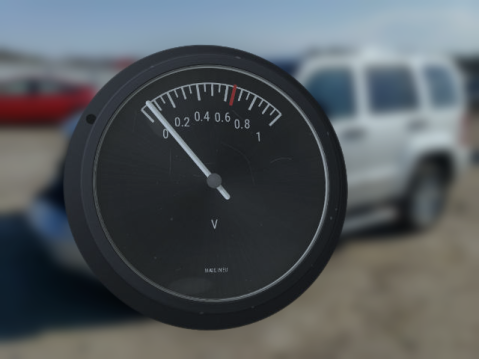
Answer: 0.05V
